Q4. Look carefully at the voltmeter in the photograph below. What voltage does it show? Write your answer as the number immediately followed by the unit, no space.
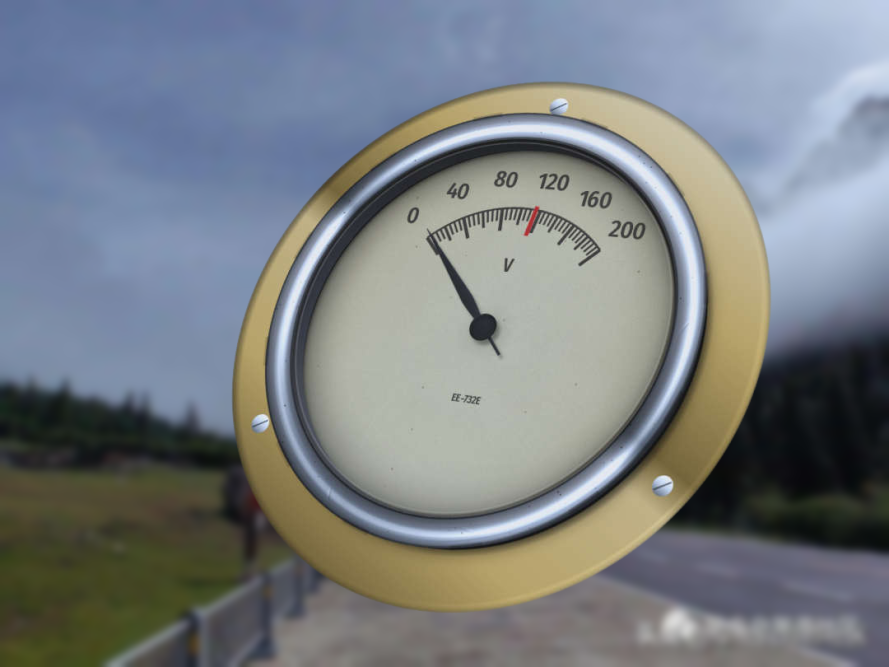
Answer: 5V
